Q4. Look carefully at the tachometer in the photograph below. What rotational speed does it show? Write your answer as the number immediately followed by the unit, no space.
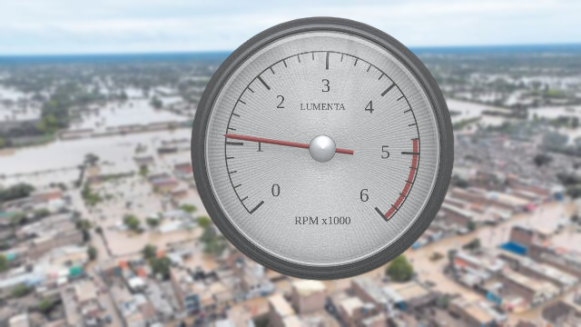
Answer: 1100rpm
